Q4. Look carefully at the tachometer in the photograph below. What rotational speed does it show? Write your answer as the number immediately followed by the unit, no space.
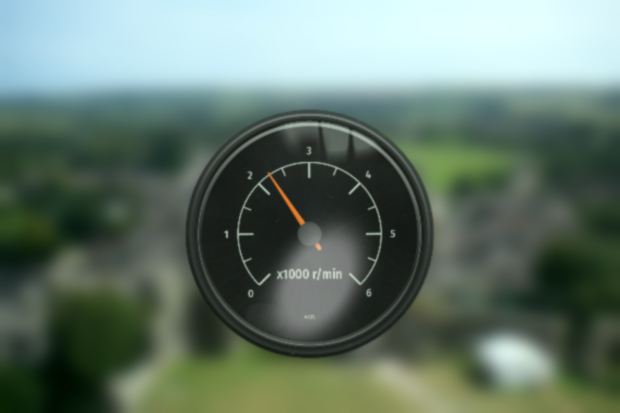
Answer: 2250rpm
